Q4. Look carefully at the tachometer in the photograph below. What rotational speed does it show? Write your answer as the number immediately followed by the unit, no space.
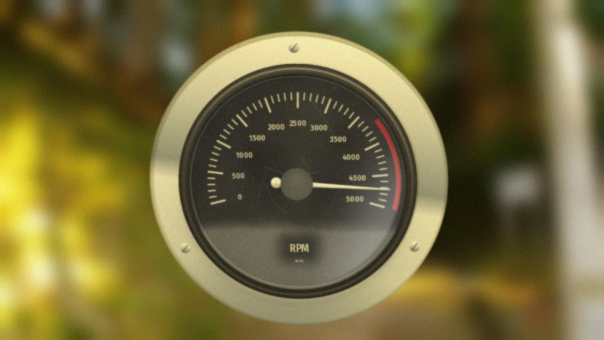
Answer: 4700rpm
